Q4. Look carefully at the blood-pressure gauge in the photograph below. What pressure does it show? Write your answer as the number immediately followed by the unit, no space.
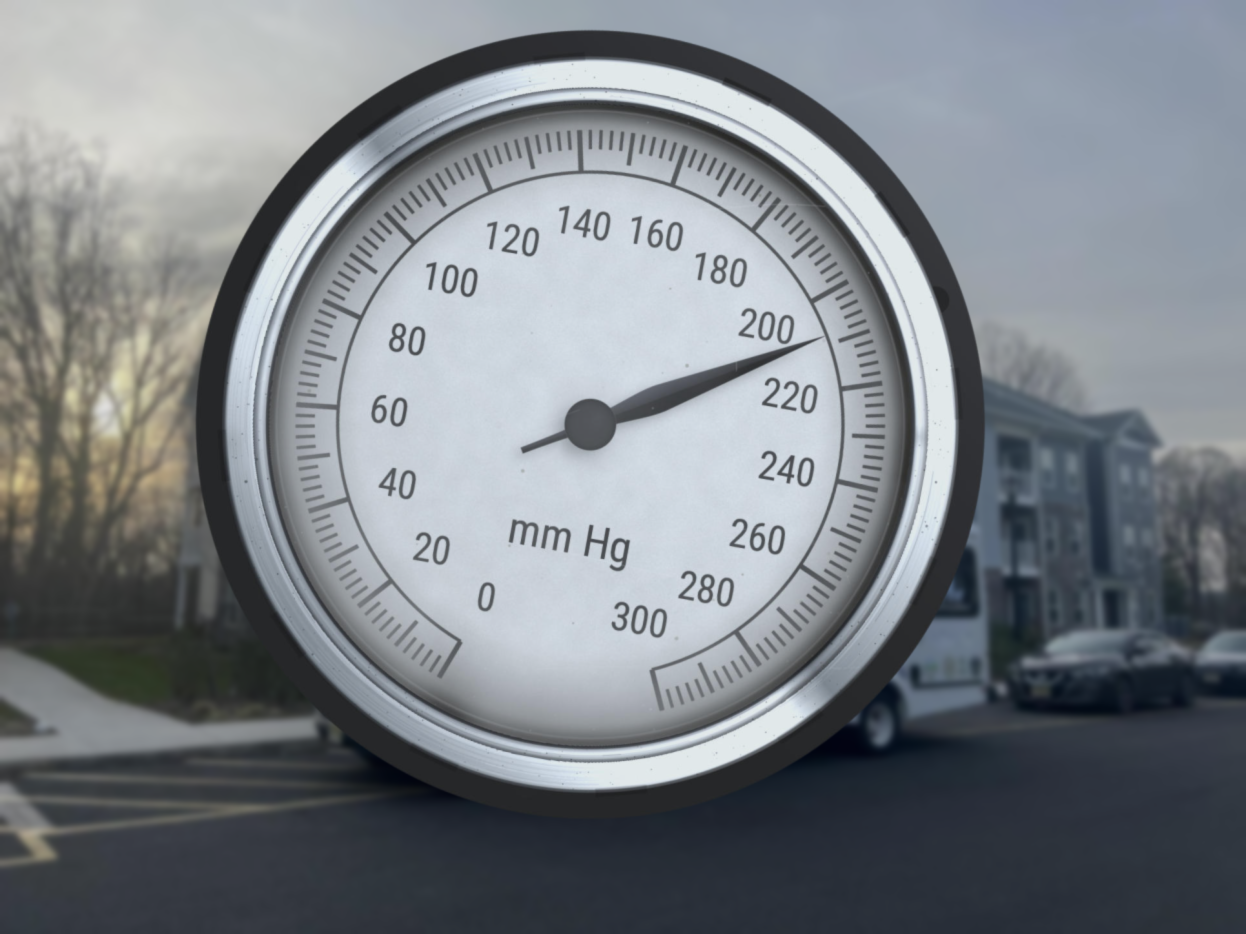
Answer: 208mmHg
